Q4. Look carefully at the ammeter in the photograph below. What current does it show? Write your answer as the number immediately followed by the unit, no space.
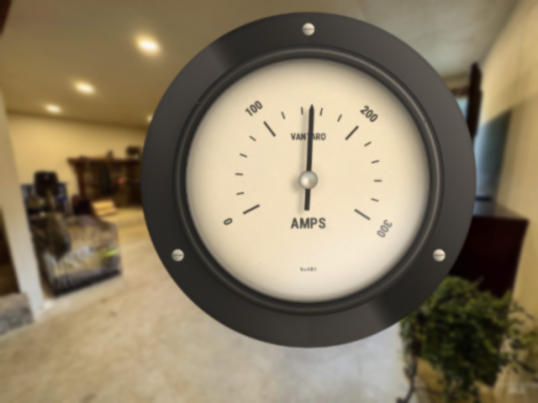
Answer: 150A
